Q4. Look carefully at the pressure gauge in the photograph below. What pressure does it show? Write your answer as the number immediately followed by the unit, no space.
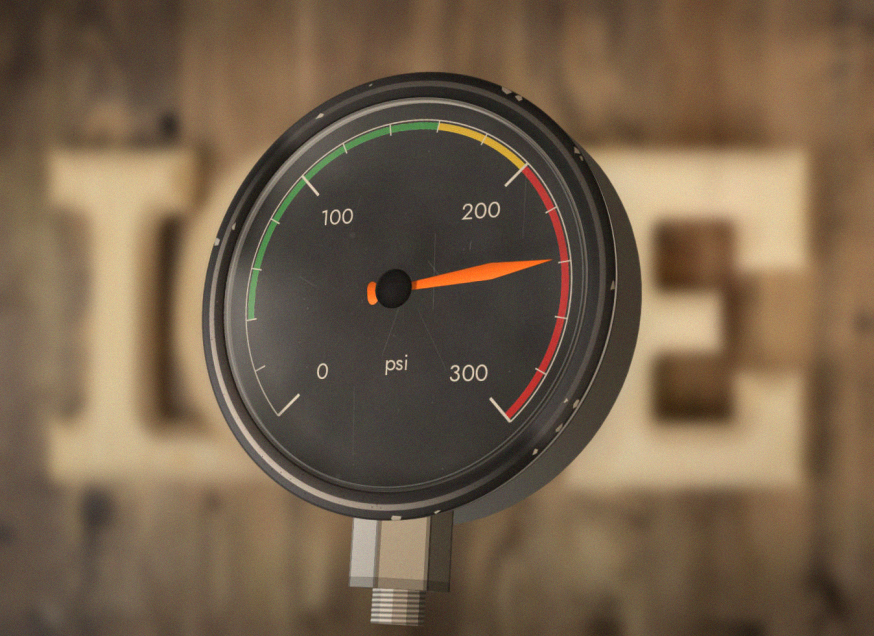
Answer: 240psi
